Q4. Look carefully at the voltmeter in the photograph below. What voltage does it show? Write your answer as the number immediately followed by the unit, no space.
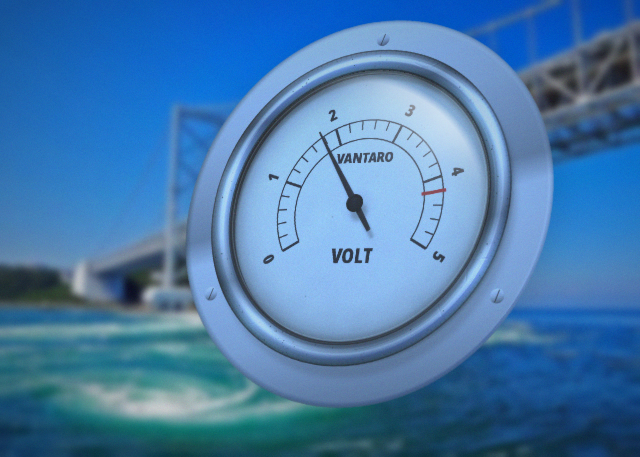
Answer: 1.8V
